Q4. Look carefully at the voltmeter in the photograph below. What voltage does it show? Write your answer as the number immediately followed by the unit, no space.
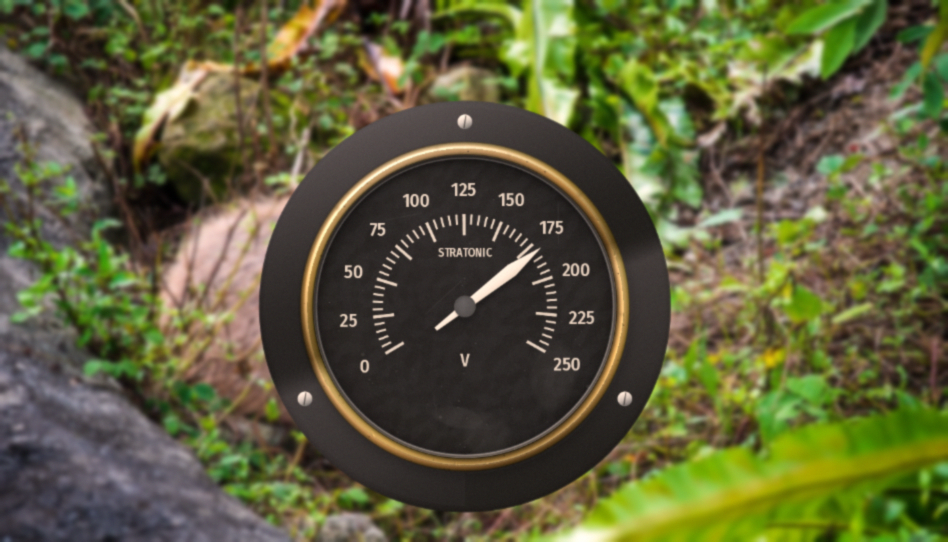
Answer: 180V
